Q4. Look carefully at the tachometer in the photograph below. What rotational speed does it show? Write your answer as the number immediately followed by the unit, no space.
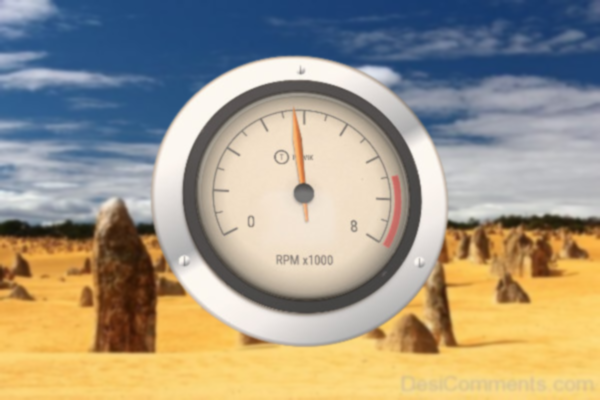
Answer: 3750rpm
